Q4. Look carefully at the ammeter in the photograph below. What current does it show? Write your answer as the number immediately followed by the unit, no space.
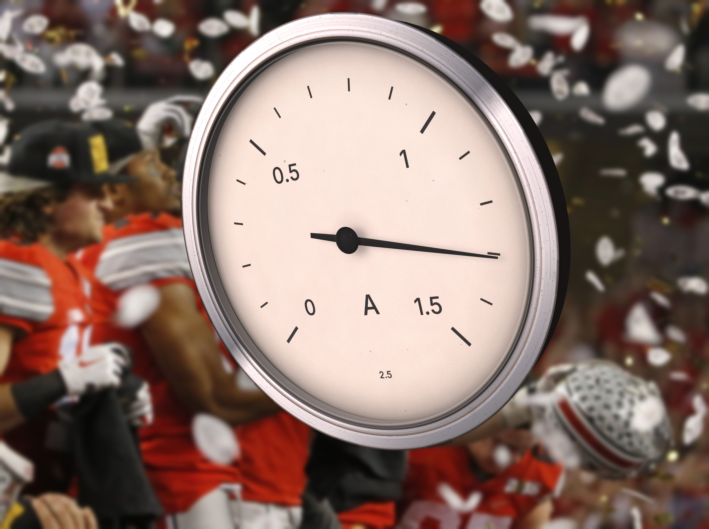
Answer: 1.3A
